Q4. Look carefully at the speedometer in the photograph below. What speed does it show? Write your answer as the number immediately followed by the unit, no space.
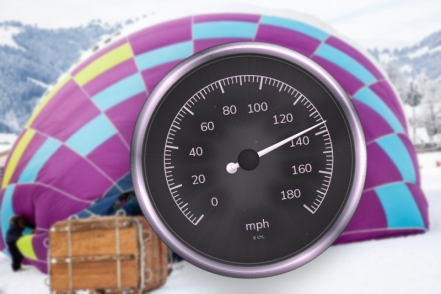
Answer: 136mph
